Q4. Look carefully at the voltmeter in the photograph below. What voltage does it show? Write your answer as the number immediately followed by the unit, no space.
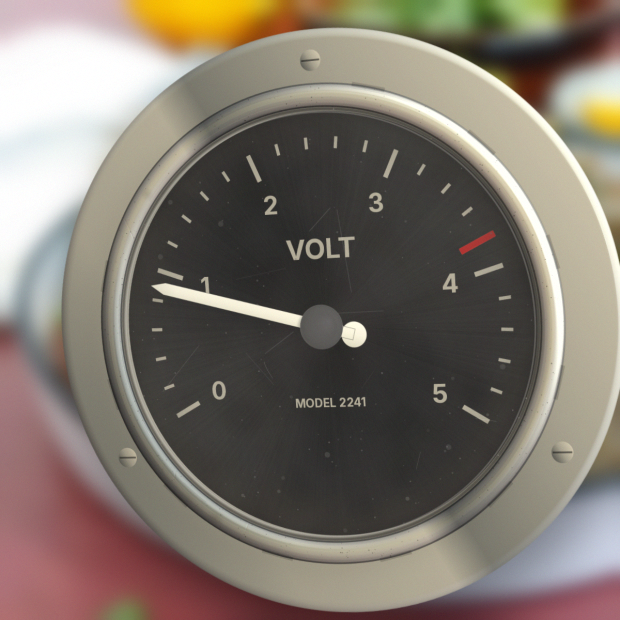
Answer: 0.9V
